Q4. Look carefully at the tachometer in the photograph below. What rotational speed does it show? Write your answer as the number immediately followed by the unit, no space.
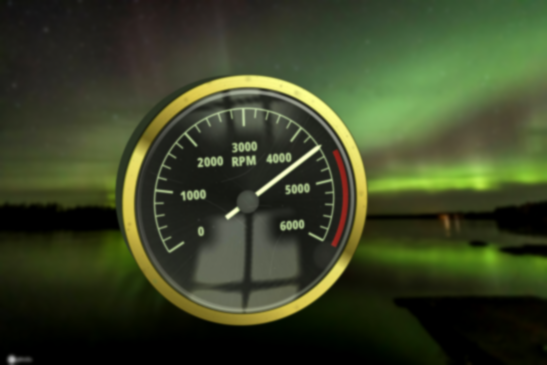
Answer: 4400rpm
